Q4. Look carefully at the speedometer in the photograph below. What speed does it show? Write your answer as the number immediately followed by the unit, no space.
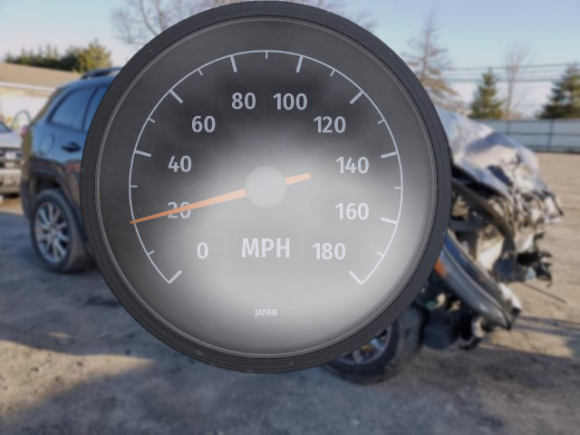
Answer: 20mph
